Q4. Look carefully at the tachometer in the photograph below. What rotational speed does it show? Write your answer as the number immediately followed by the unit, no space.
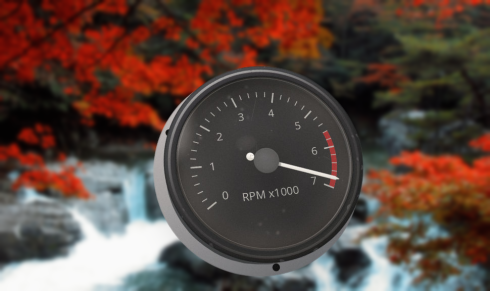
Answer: 6800rpm
